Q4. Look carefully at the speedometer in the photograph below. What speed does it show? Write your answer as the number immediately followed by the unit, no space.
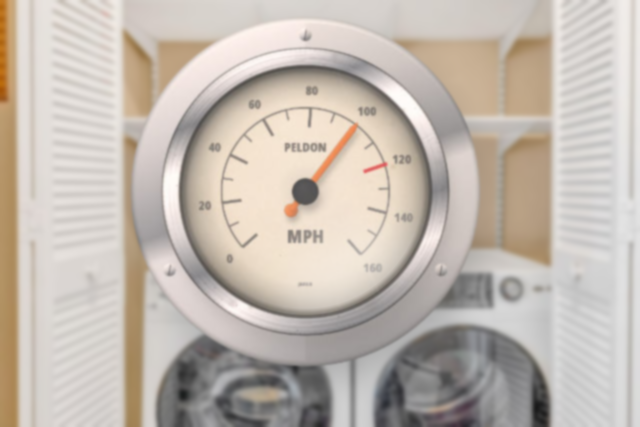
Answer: 100mph
